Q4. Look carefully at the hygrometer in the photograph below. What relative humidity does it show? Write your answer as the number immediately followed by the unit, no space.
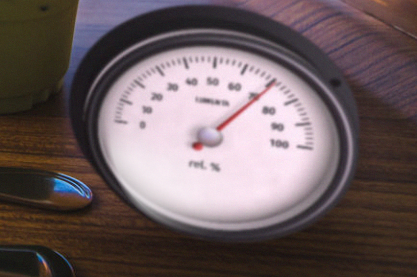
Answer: 70%
